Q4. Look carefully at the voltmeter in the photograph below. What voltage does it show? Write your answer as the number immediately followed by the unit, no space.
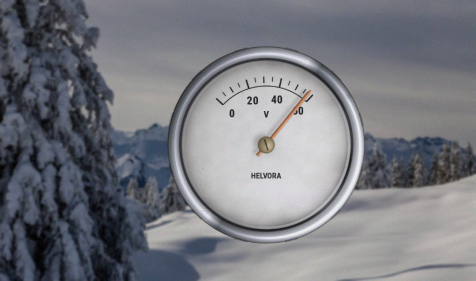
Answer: 57.5V
